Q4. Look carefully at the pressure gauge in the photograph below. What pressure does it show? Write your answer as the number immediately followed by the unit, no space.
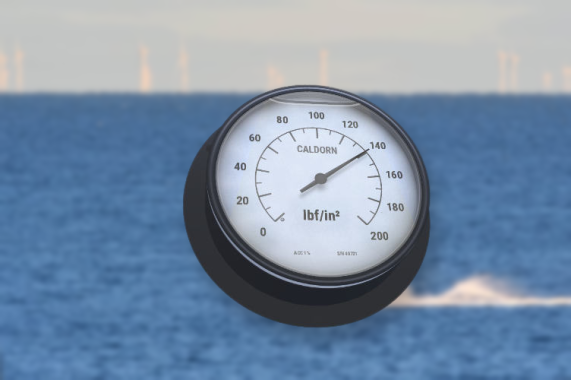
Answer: 140psi
